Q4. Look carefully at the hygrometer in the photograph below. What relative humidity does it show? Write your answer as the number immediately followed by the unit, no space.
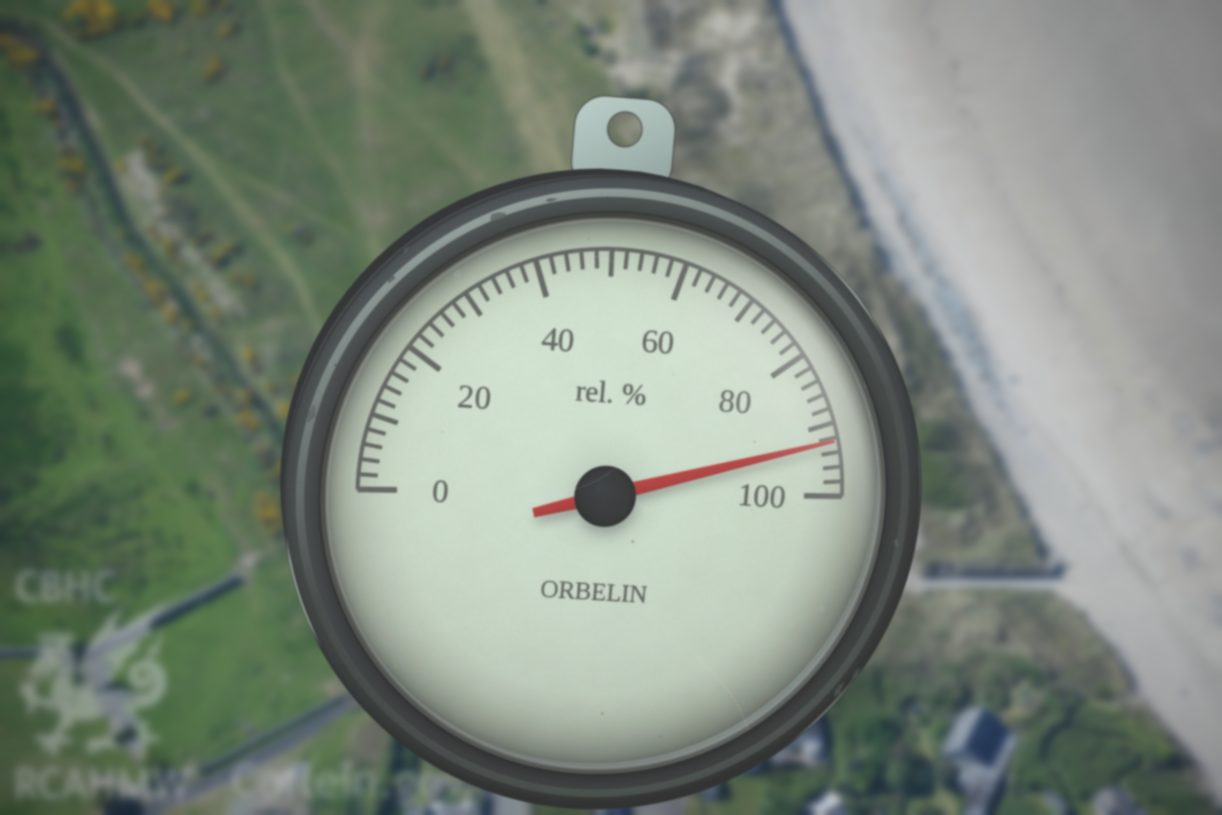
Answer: 92%
